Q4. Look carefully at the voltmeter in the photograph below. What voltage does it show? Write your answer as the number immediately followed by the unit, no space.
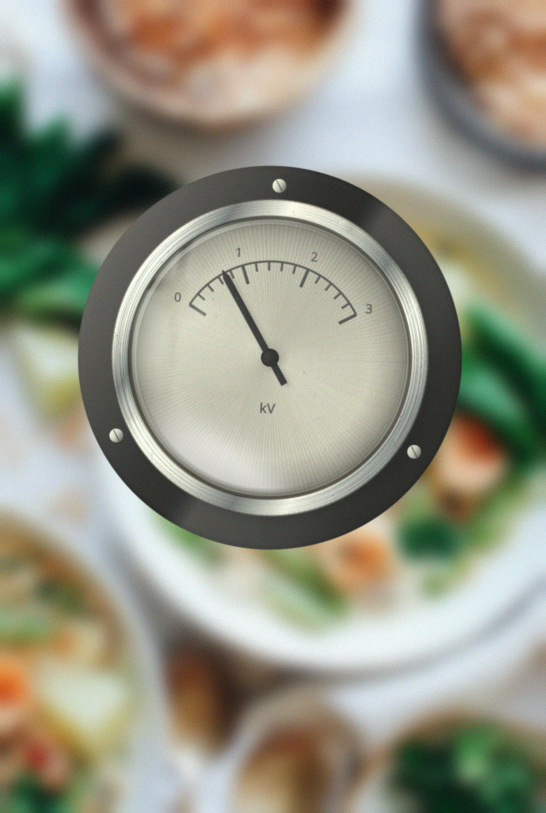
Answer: 0.7kV
